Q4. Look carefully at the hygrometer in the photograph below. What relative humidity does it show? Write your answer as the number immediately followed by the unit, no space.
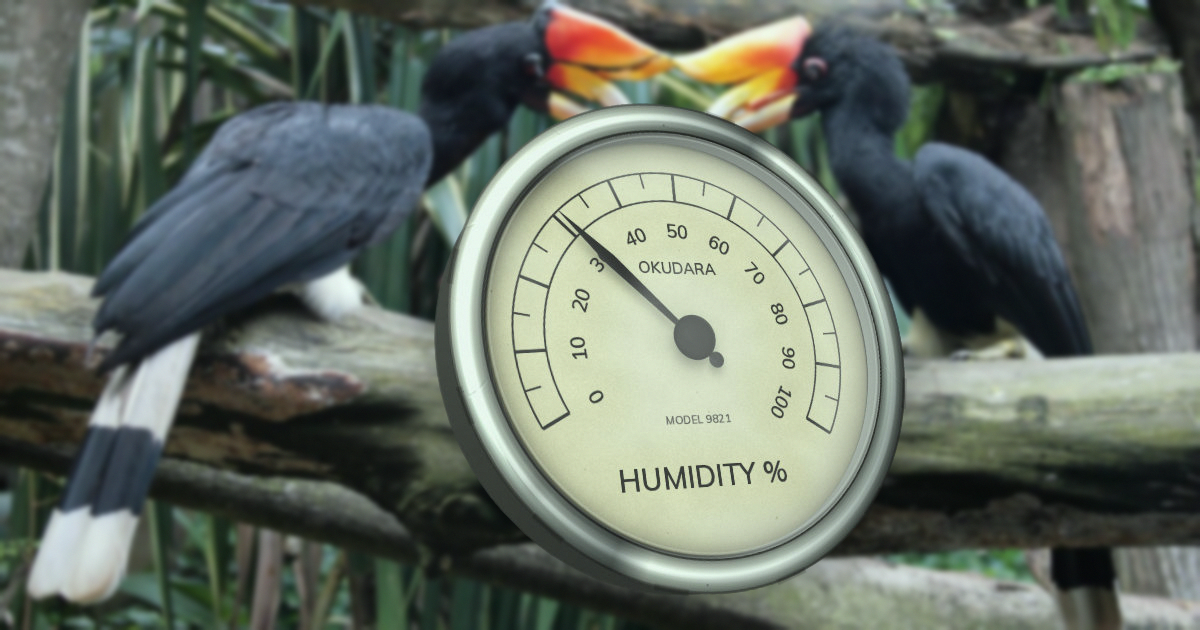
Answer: 30%
